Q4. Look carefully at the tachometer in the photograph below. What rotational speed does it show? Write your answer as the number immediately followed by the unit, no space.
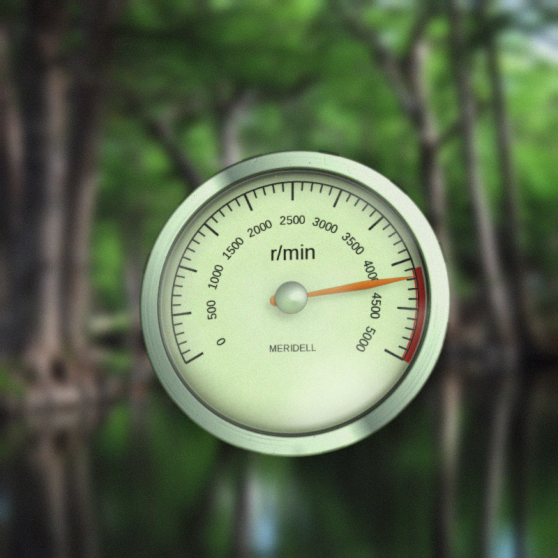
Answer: 4200rpm
